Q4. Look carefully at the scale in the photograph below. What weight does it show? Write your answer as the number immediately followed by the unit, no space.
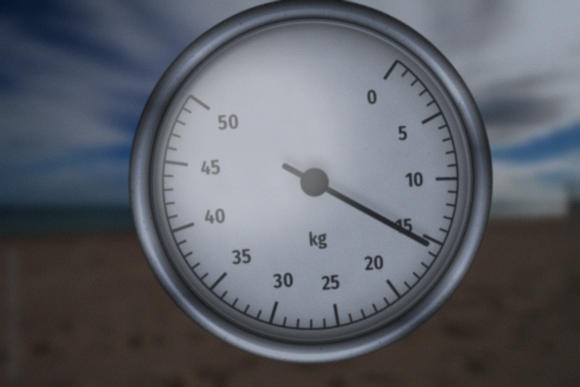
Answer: 15.5kg
